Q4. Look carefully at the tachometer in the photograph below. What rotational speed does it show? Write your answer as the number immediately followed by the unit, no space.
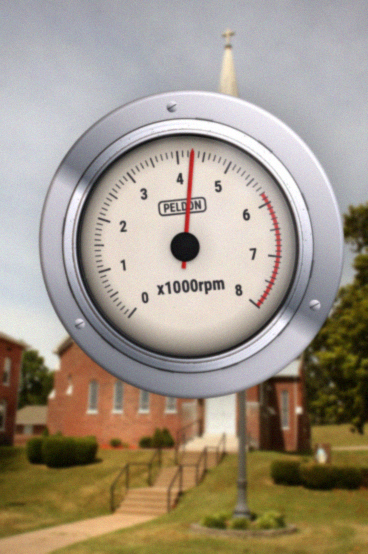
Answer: 4300rpm
